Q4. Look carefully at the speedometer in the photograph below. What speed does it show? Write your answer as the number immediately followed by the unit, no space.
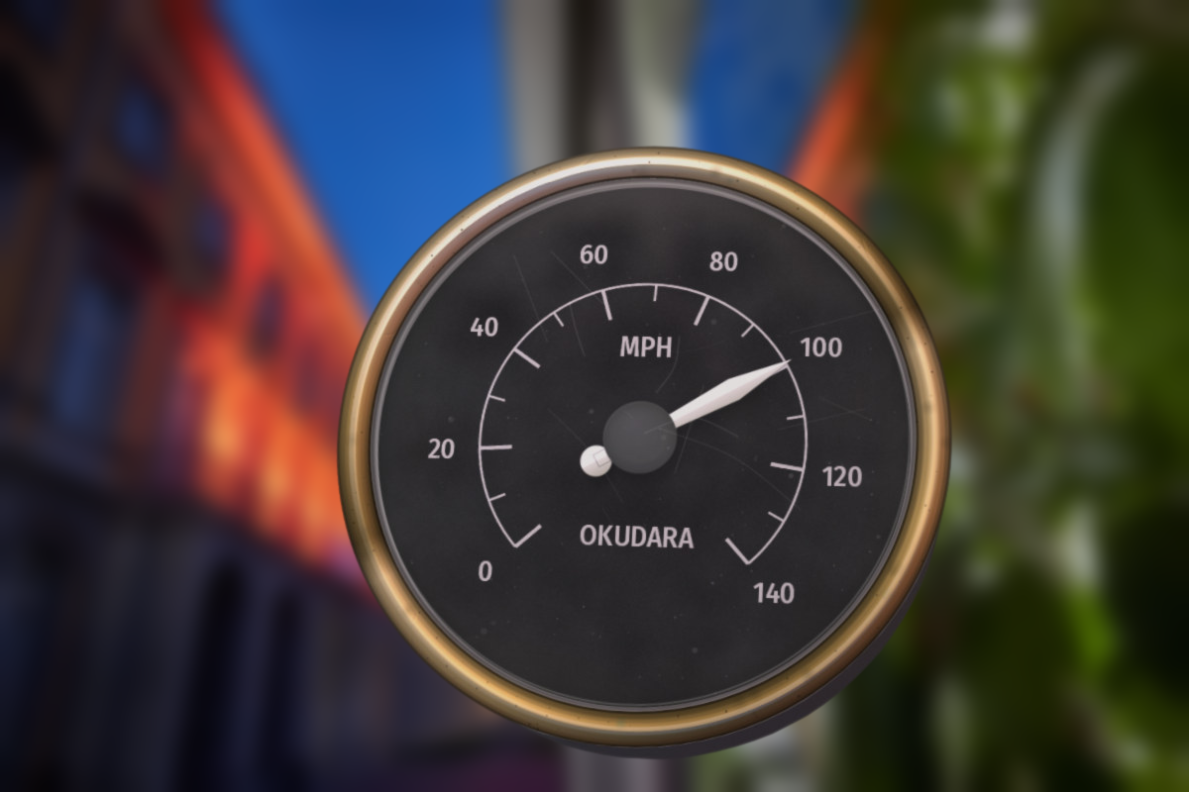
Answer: 100mph
